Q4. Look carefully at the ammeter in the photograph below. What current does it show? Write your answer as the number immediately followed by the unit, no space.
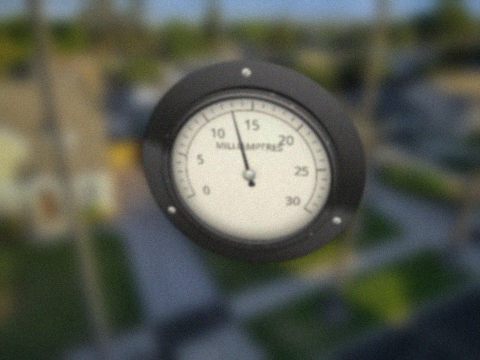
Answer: 13mA
